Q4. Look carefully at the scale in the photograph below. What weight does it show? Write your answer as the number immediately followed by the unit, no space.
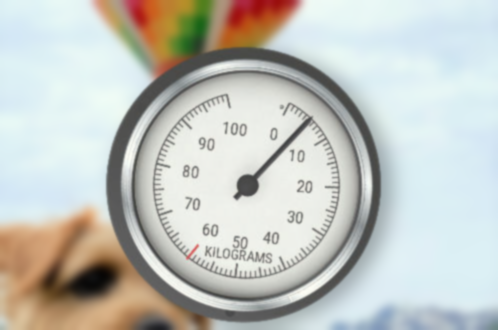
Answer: 5kg
